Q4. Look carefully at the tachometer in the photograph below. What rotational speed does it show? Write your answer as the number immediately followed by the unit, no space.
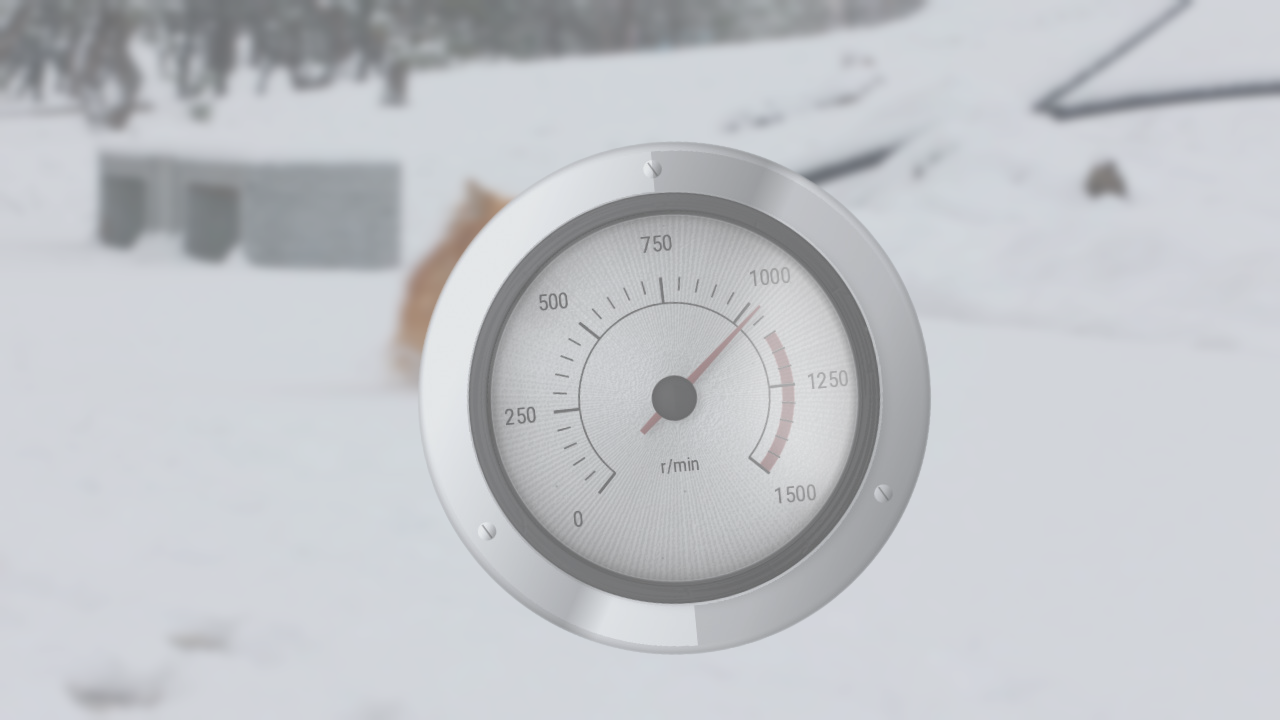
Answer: 1025rpm
